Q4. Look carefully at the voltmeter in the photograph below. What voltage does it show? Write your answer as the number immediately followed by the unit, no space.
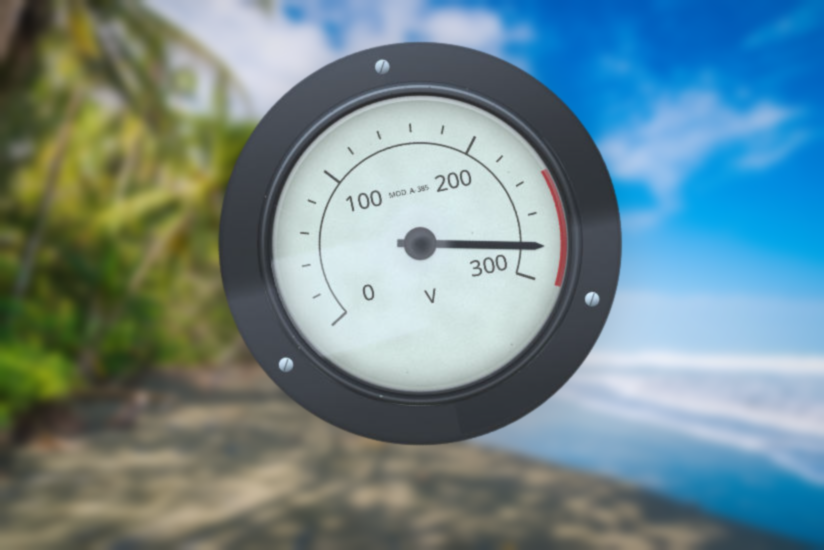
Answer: 280V
